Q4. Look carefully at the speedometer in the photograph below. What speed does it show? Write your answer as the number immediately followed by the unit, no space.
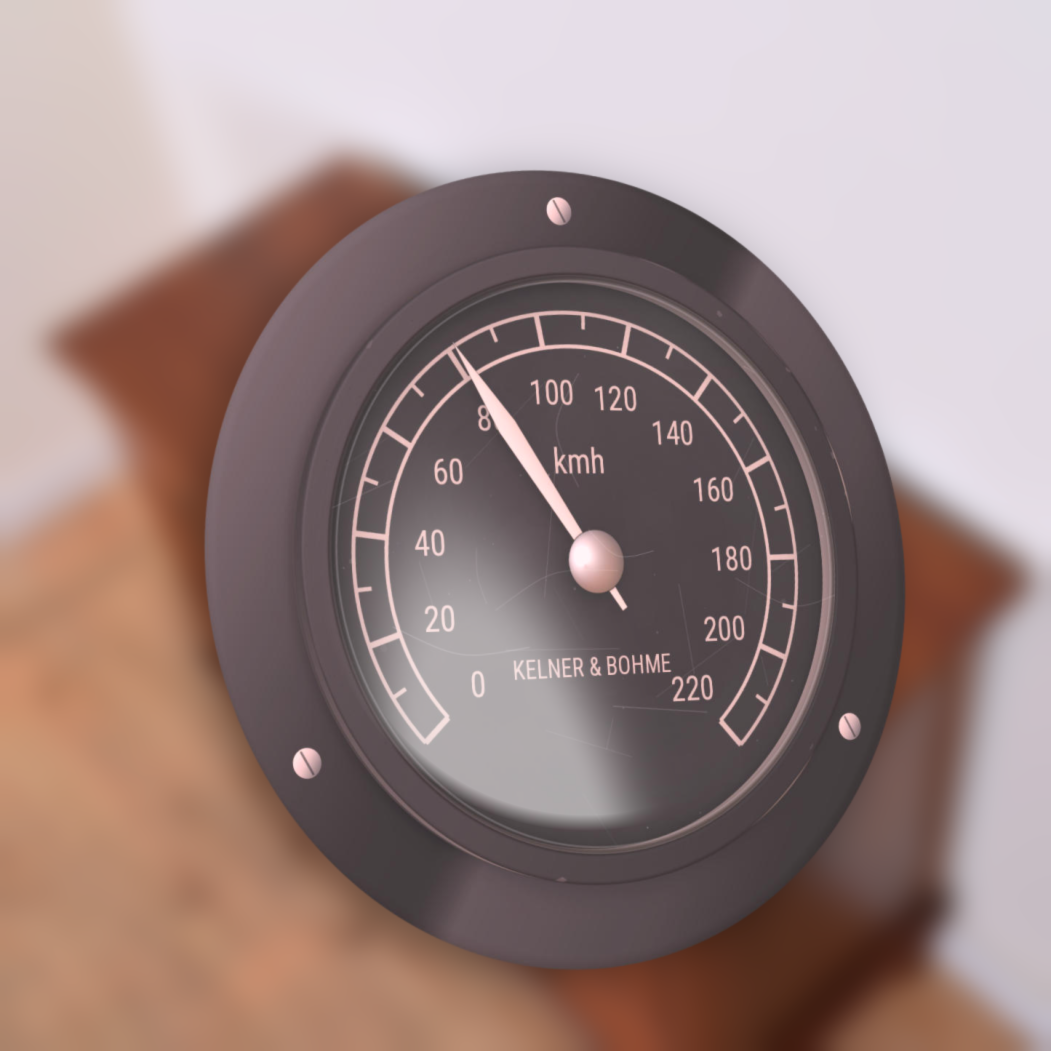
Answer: 80km/h
